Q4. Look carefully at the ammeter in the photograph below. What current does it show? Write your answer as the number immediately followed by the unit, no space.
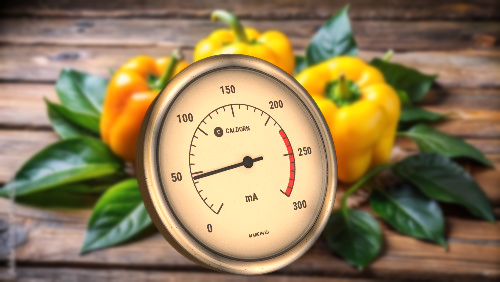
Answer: 45mA
